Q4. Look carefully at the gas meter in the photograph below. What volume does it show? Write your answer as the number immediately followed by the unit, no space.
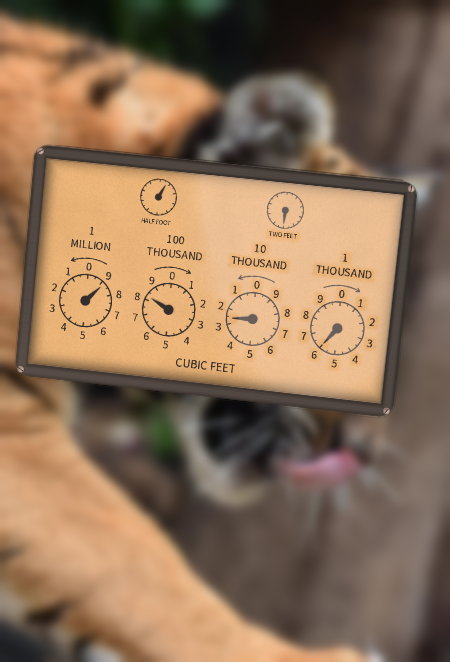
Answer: 882600ft³
